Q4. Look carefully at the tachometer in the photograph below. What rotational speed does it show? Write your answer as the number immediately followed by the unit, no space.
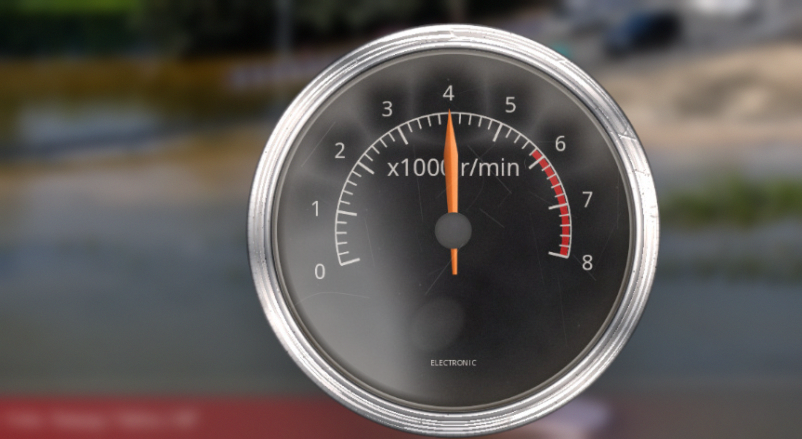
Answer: 4000rpm
